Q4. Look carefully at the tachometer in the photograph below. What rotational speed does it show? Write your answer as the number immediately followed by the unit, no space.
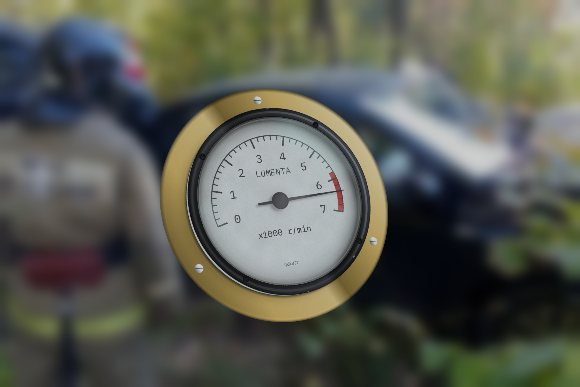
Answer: 6400rpm
